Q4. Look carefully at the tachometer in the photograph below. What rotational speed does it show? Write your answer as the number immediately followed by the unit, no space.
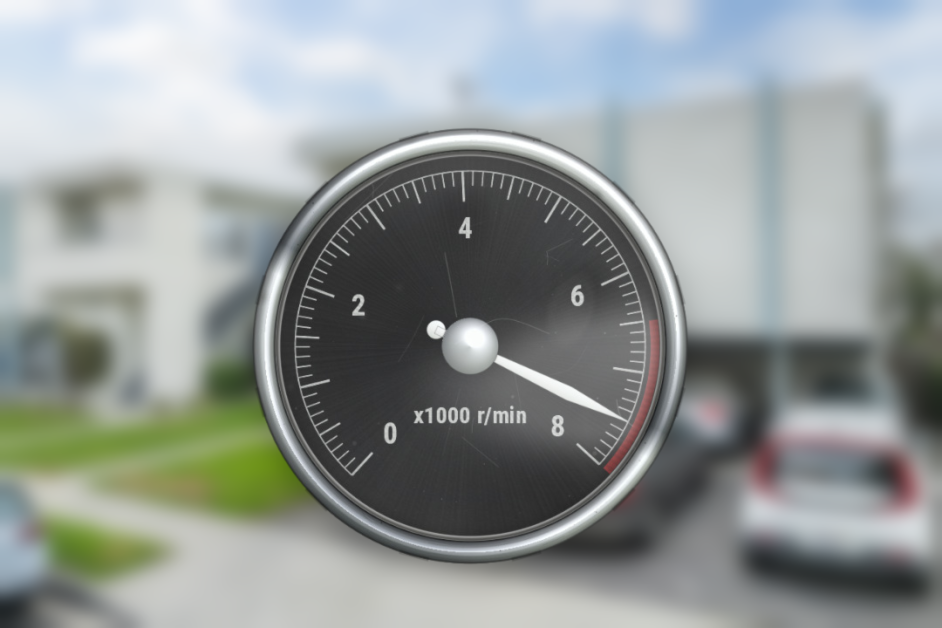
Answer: 7500rpm
